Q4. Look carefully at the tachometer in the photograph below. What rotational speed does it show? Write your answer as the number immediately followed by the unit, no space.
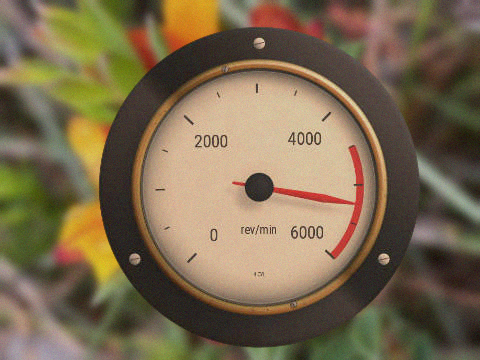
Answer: 5250rpm
